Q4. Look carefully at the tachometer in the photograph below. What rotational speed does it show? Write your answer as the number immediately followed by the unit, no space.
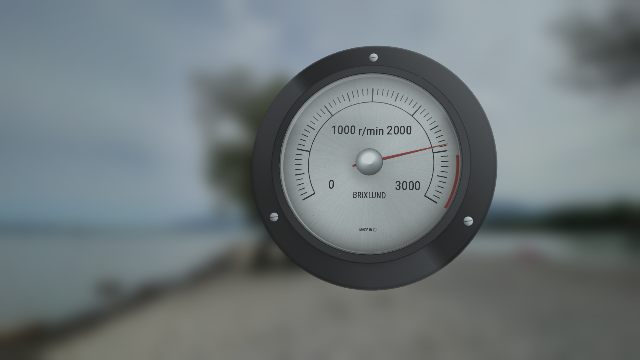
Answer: 2450rpm
